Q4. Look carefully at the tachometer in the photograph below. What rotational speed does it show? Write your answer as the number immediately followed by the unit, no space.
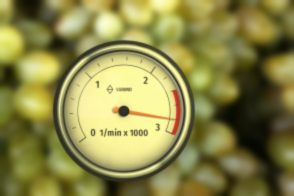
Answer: 2800rpm
